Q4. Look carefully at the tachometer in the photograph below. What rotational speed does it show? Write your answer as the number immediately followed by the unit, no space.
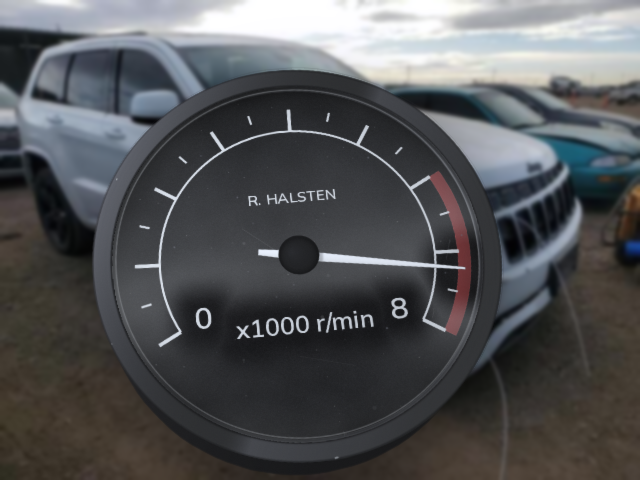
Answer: 7250rpm
